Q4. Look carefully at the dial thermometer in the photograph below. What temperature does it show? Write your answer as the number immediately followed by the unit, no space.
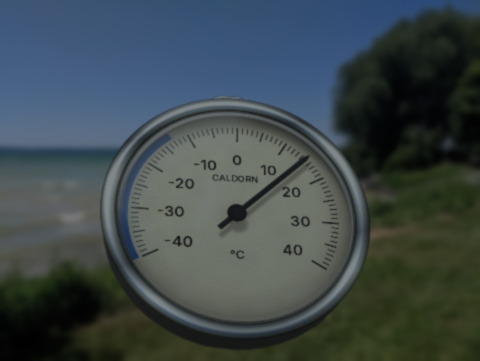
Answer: 15°C
